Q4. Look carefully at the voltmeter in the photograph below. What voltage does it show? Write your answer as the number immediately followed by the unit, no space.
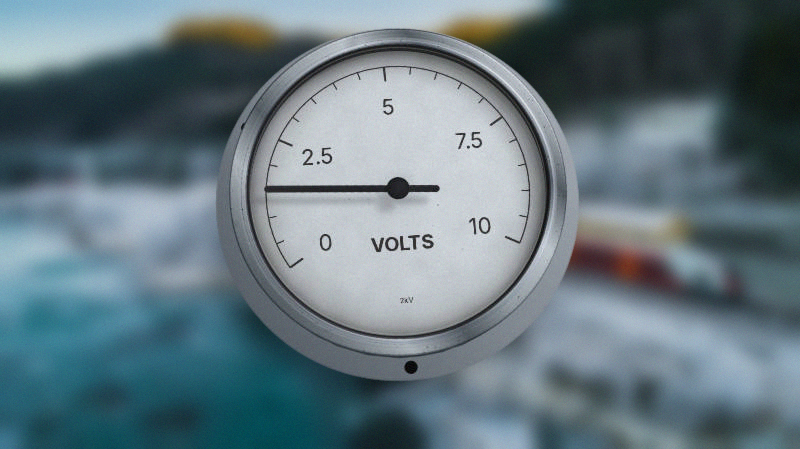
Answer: 1.5V
